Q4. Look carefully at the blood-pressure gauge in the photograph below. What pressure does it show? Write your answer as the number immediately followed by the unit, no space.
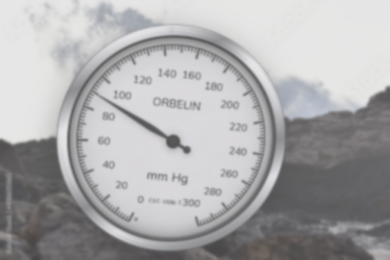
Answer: 90mmHg
